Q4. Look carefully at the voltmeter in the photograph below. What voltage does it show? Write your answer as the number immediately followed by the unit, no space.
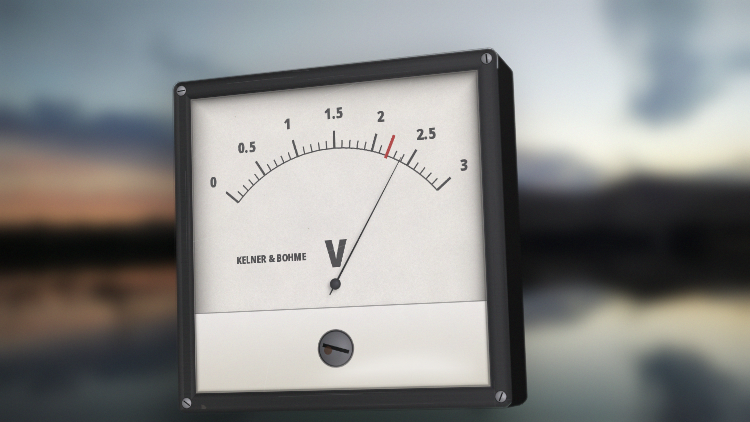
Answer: 2.4V
